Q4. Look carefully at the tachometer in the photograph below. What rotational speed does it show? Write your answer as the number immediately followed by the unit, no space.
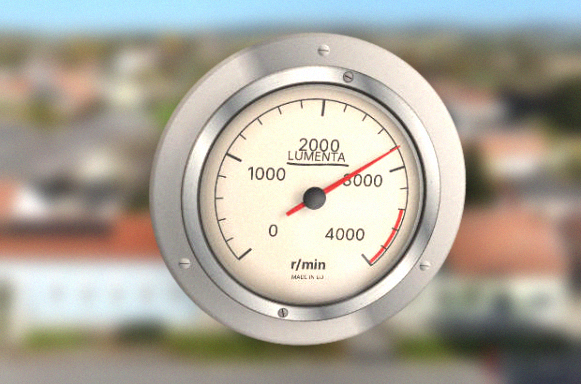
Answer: 2800rpm
